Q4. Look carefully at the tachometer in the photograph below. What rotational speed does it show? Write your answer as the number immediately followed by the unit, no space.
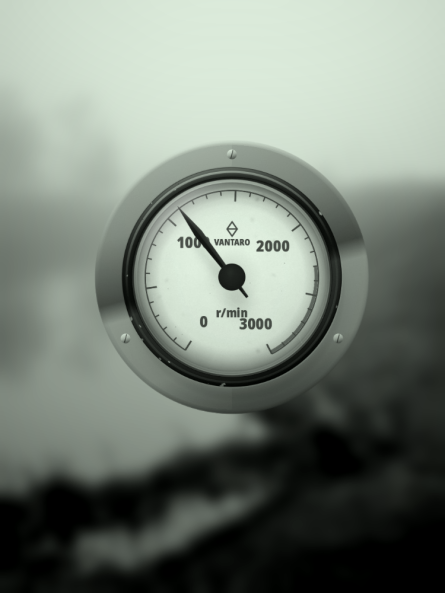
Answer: 1100rpm
